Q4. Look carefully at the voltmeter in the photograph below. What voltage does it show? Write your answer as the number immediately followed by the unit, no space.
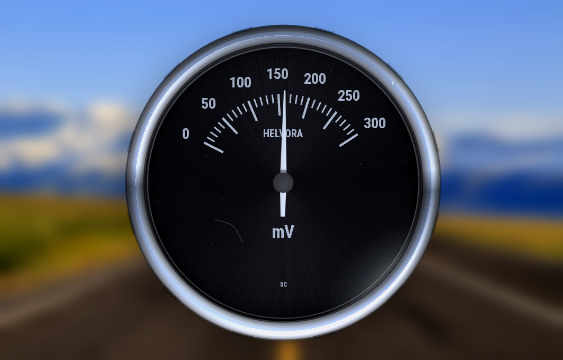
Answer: 160mV
